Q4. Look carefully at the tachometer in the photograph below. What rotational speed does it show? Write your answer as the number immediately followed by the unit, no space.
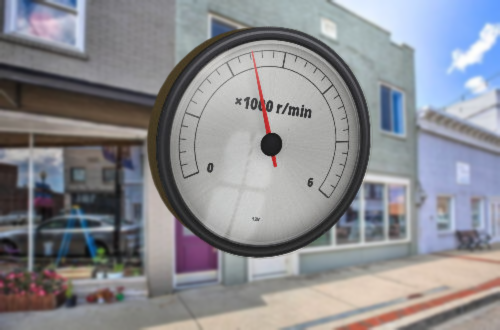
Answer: 2400rpm
